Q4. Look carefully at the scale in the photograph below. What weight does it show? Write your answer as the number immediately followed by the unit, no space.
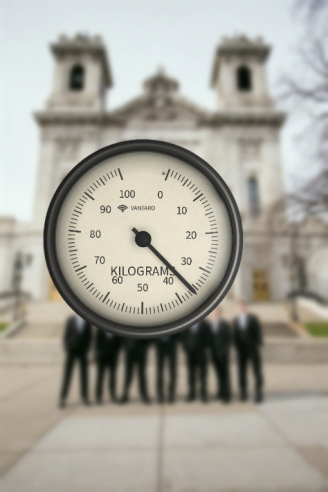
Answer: 36kg
